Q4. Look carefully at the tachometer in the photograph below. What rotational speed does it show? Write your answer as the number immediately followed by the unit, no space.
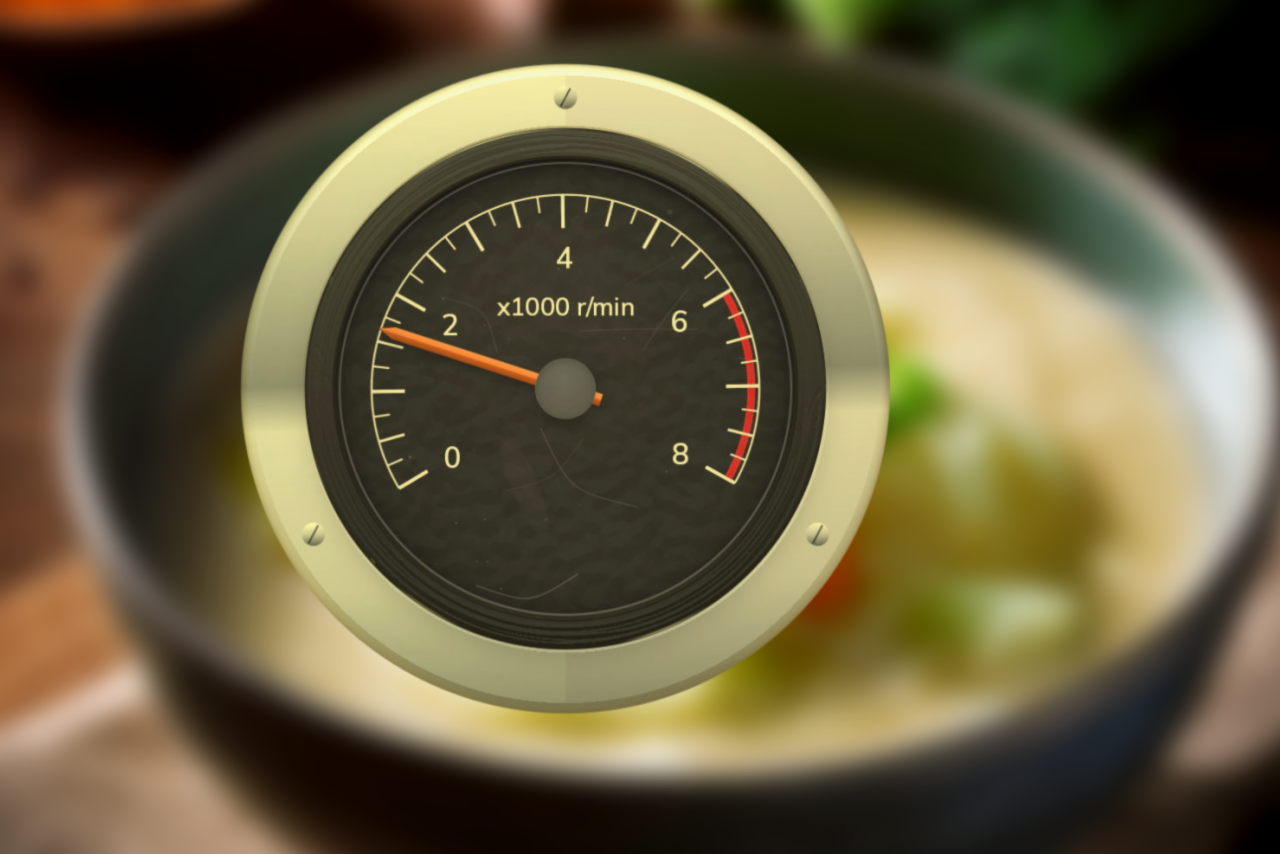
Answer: 1625rpm
